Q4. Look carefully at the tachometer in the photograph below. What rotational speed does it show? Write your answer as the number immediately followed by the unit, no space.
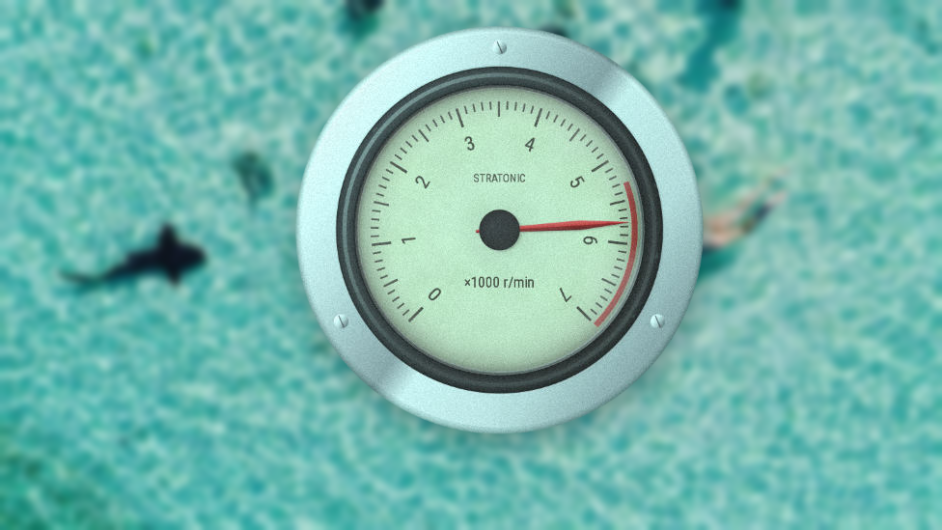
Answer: 5750rpm
